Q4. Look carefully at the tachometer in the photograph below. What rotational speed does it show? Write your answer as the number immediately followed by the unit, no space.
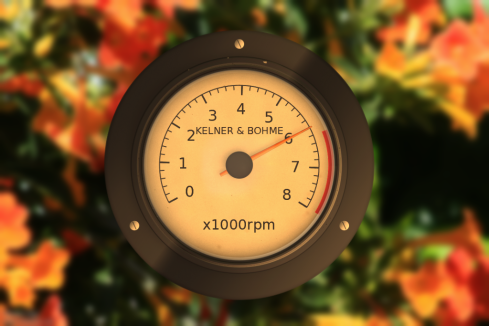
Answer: 6000rpm
